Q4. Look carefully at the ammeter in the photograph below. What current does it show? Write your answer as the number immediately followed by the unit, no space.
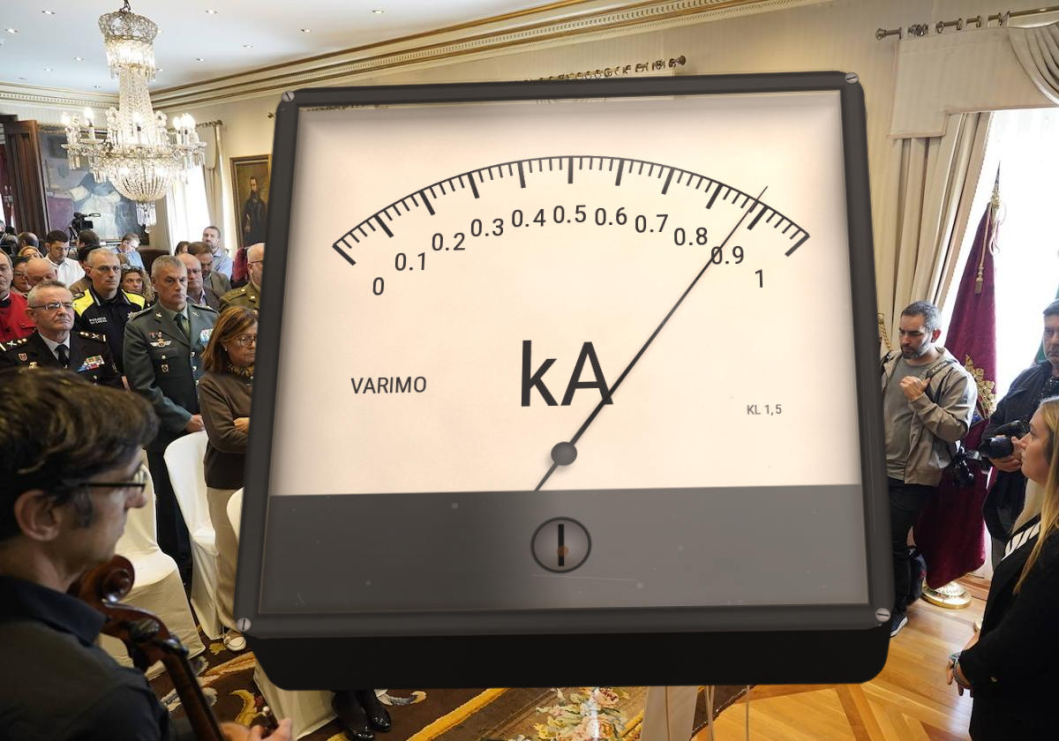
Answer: 0.88kA
